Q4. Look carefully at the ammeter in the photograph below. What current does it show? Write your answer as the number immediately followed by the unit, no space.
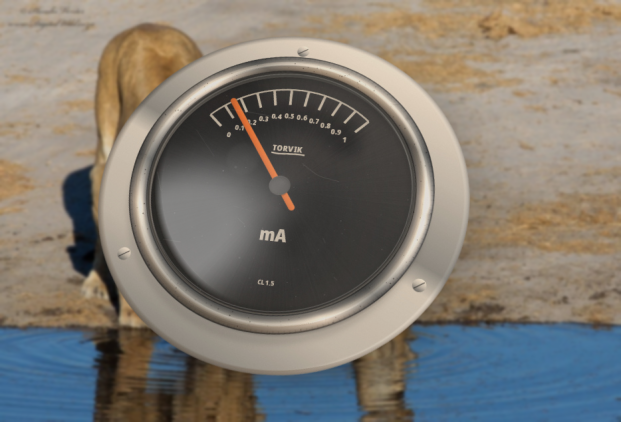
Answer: 0.15mA
